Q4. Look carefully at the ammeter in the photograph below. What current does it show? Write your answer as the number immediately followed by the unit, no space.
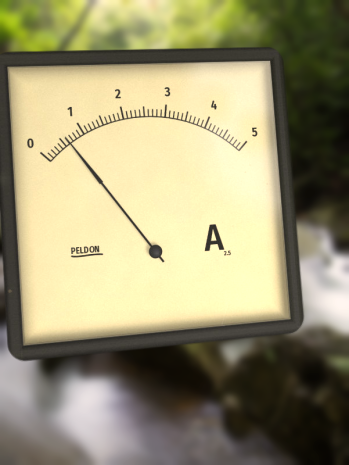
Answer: 0.6A
